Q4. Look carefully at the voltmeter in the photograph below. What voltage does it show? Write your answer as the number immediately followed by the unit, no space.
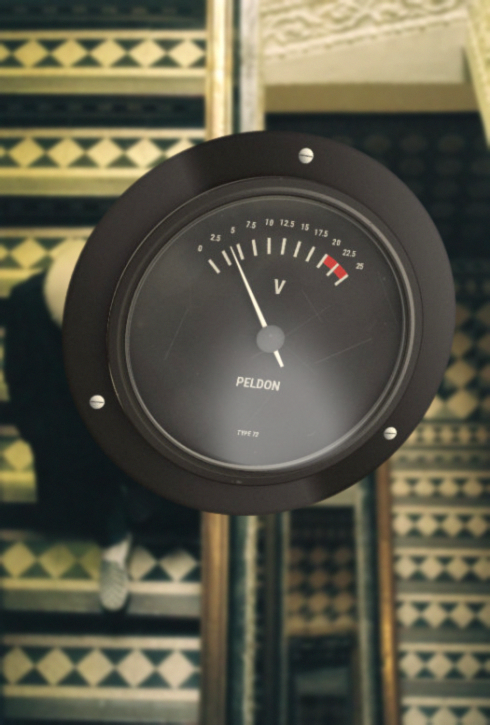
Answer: 3.75V
